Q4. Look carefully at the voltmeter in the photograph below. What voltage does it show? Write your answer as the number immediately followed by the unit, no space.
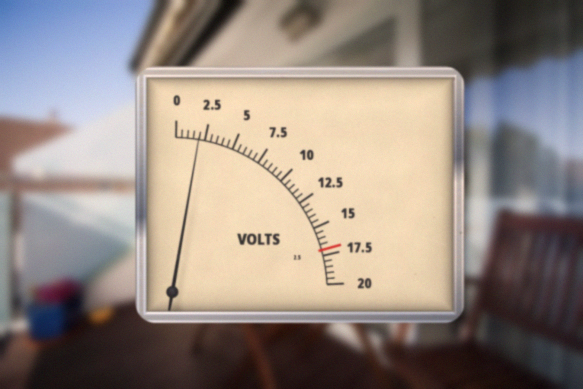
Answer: 2V
